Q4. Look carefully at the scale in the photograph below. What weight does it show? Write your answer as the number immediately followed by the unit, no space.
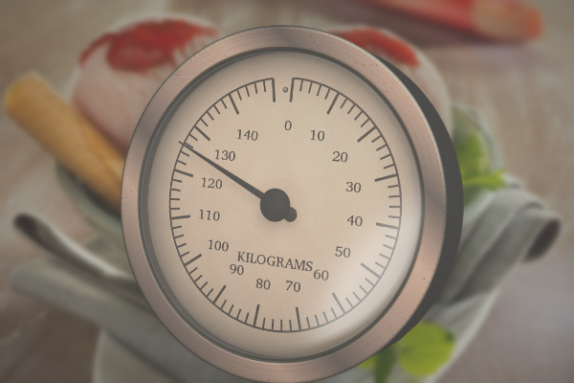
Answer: 126kg
